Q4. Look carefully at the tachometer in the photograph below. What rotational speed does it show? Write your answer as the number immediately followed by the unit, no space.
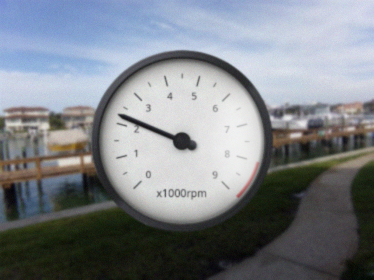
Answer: 2250rpm
